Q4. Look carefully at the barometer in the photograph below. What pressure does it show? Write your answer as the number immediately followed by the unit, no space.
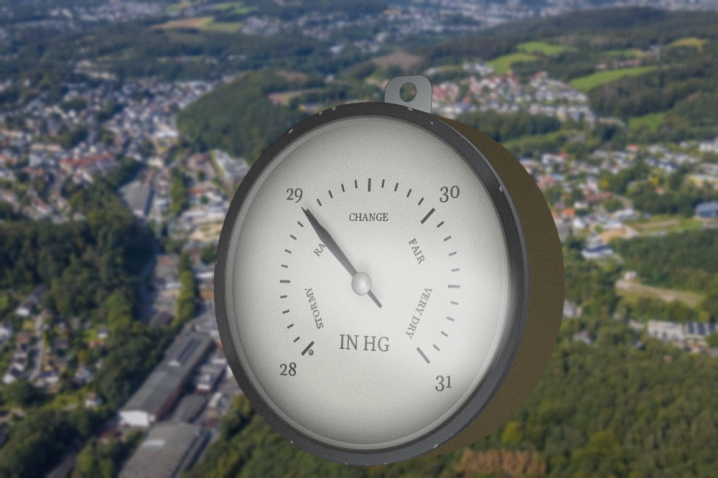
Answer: 29inHg
